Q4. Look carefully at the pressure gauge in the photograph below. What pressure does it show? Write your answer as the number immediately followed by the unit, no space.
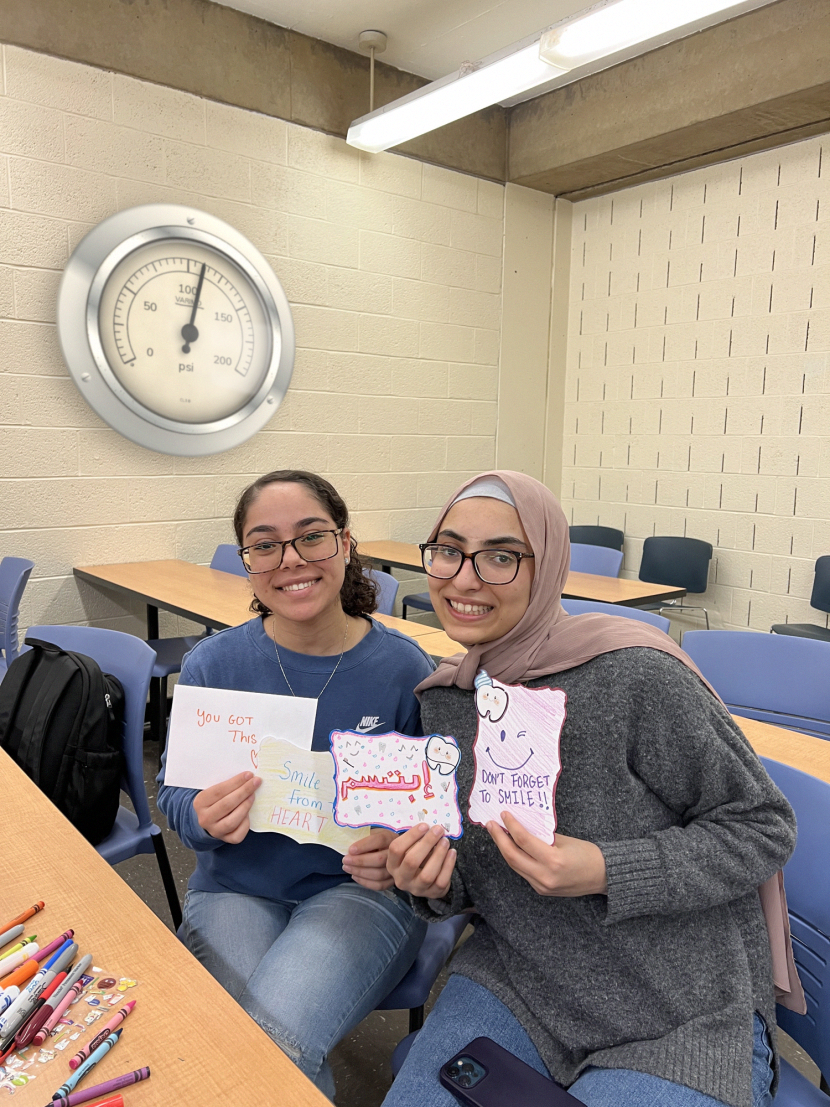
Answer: 110psi
